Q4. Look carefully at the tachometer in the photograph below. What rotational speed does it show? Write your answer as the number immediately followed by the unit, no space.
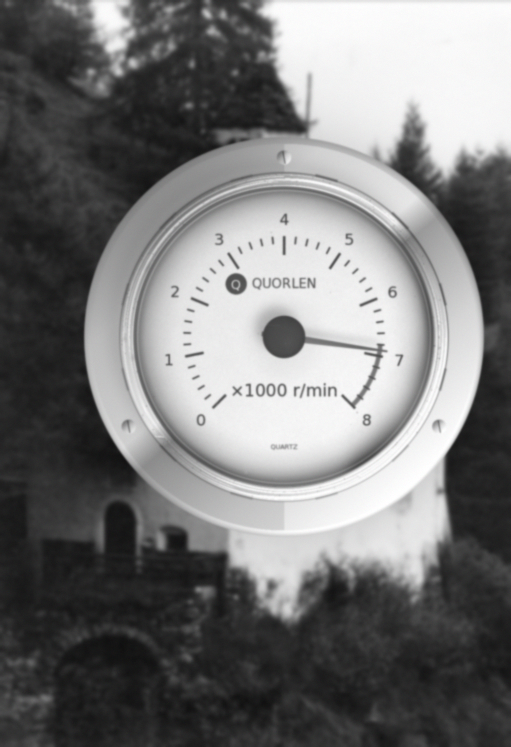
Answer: 6900rpm
